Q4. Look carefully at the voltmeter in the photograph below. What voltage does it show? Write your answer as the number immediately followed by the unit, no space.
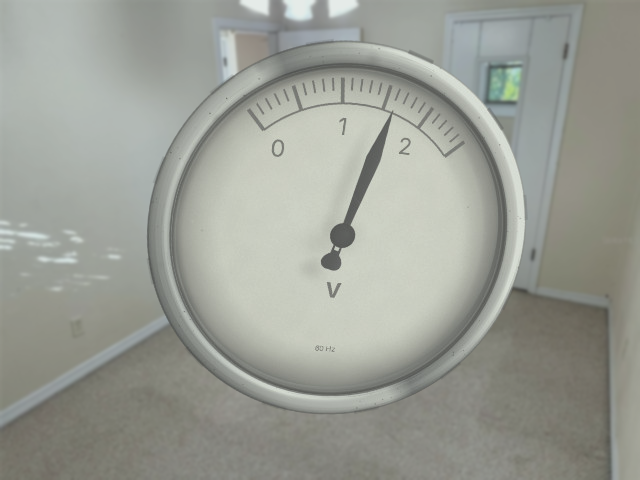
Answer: 1.6V
